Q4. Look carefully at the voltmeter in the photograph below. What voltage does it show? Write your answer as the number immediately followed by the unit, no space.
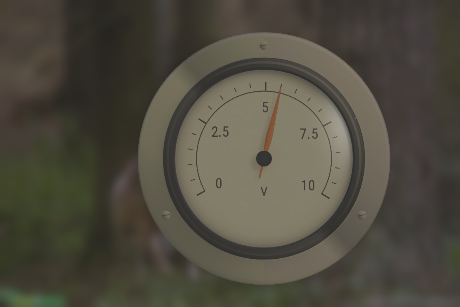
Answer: 5.5V
